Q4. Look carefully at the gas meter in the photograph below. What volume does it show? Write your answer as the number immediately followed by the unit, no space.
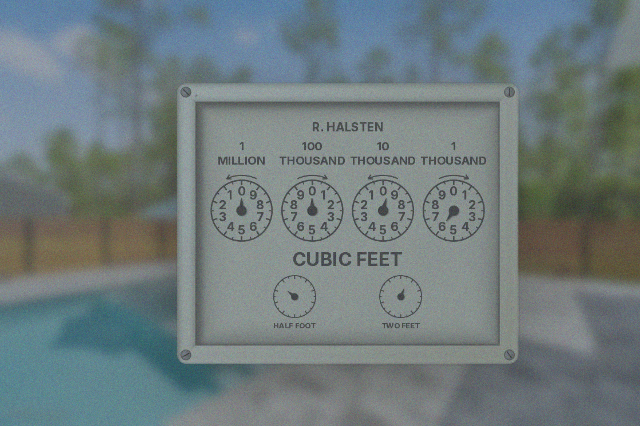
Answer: 999600ft³
